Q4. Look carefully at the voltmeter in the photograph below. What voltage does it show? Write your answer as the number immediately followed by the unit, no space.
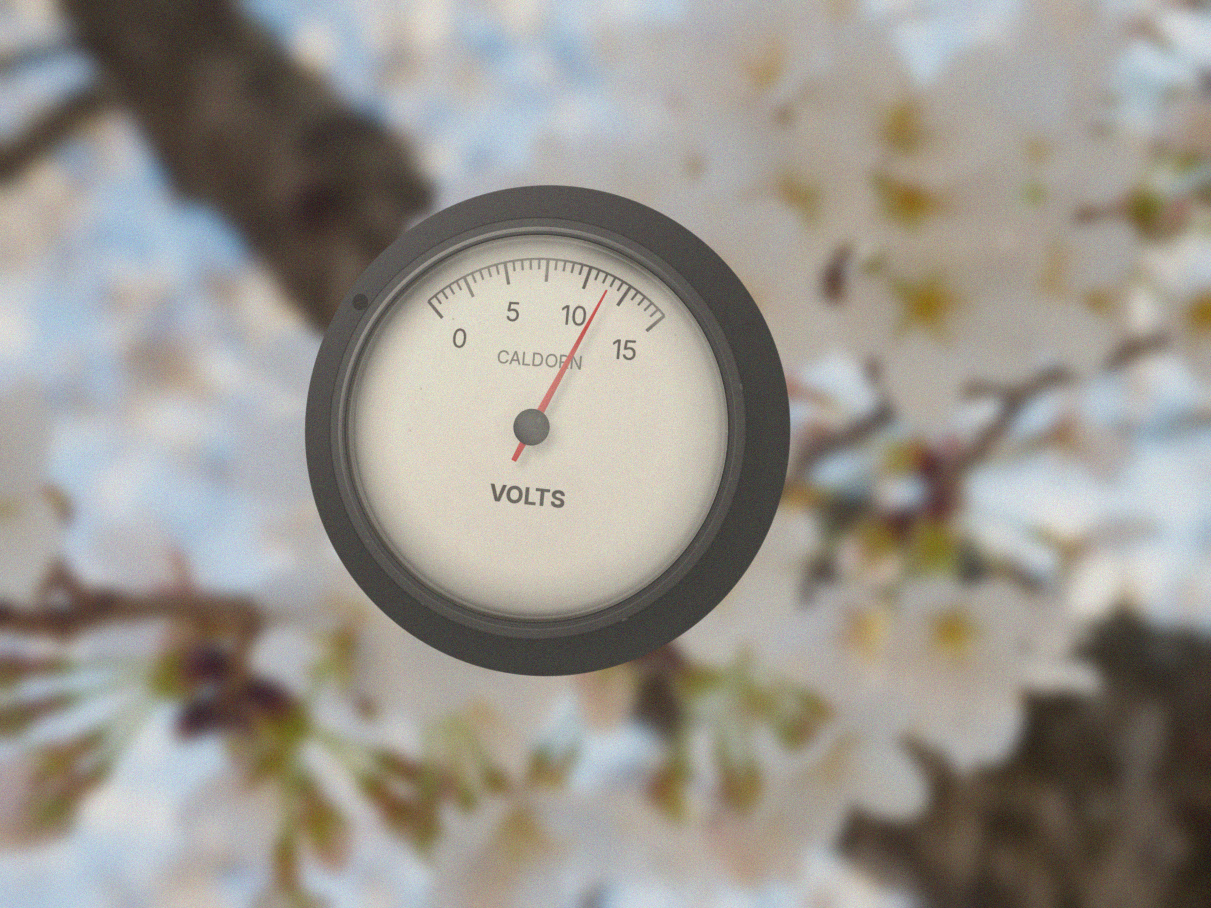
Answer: 11.5V
